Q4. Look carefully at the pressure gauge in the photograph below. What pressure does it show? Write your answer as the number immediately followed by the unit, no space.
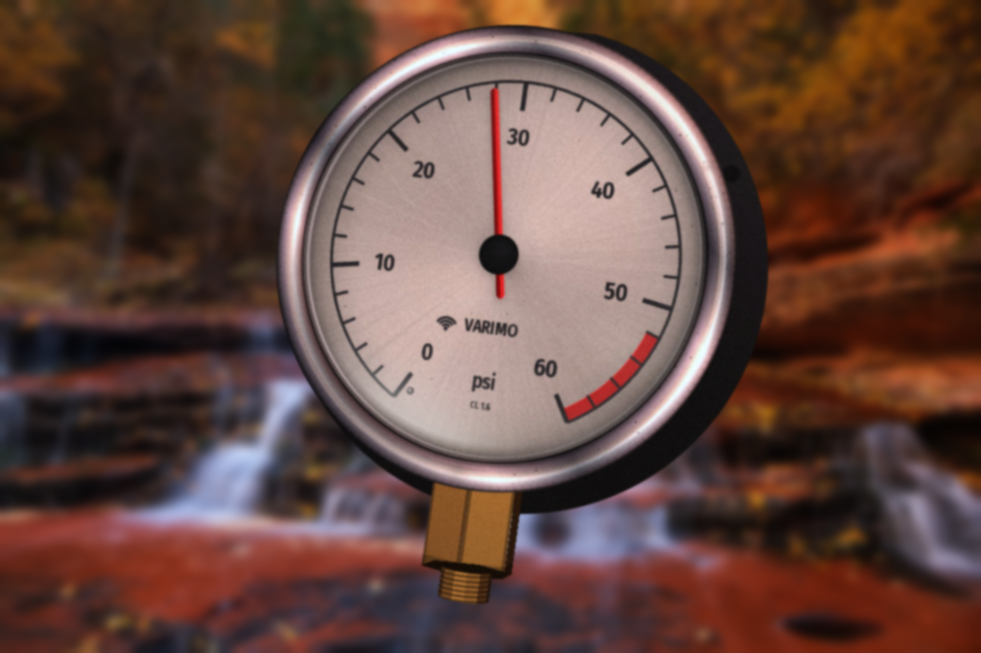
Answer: 28psi
